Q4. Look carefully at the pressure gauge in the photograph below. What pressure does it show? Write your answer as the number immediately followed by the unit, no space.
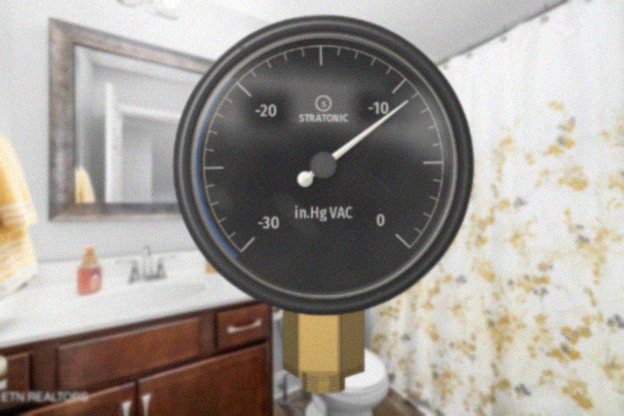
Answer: -9inHg
